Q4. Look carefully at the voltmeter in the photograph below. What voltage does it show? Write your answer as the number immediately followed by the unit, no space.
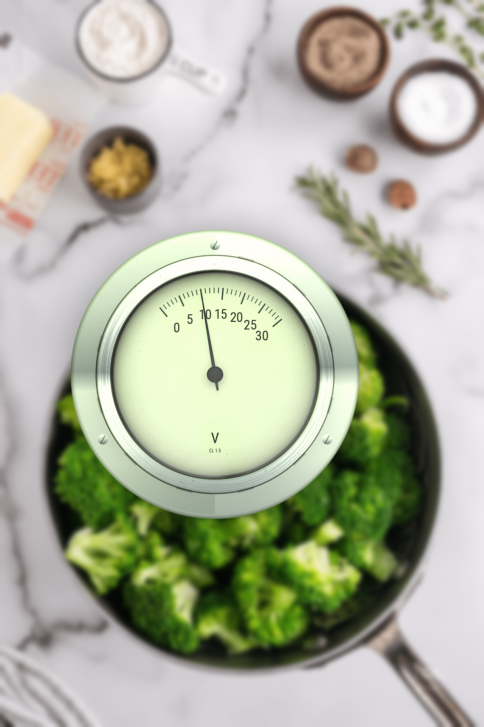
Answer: 10V
